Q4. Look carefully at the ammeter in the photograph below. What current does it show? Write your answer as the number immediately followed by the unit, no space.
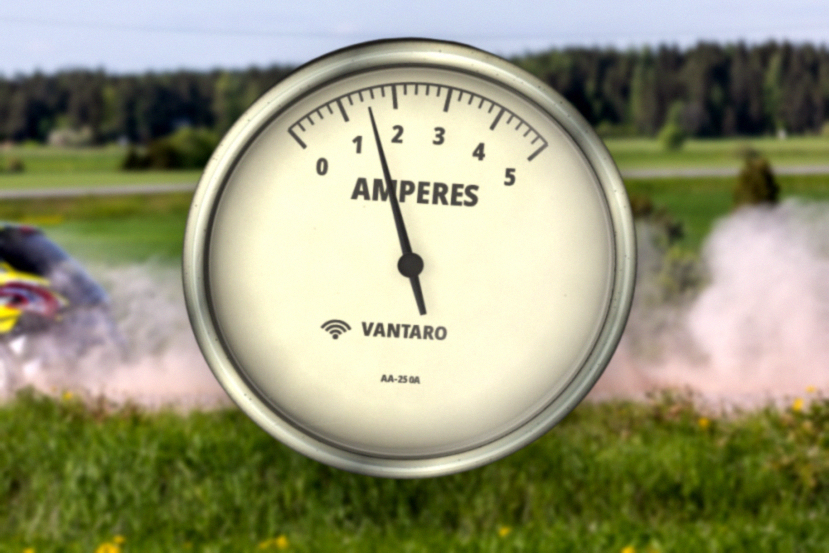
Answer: 1.5A
